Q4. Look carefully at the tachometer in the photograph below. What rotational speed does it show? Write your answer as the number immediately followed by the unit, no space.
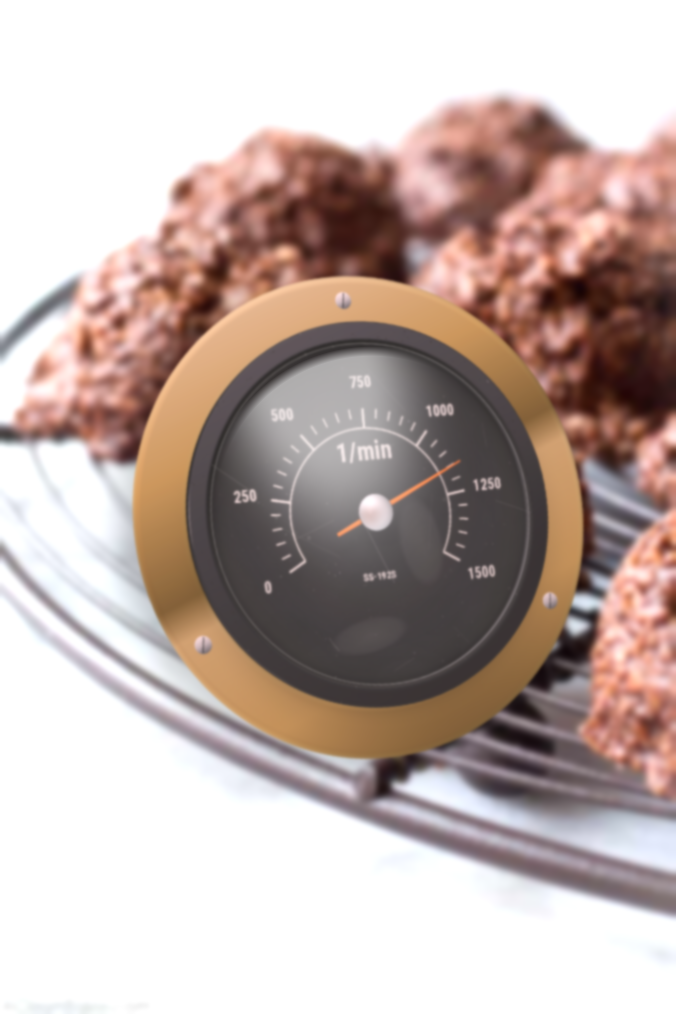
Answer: 1150rpm
